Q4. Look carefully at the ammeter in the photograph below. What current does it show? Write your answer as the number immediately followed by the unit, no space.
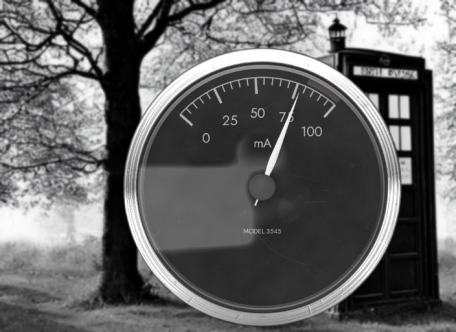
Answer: 77.5mA
